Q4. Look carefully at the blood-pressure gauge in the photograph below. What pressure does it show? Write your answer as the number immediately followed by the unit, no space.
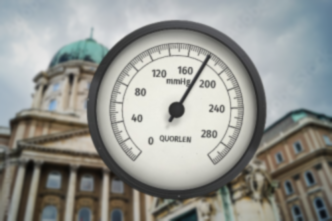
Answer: 180mmHg
